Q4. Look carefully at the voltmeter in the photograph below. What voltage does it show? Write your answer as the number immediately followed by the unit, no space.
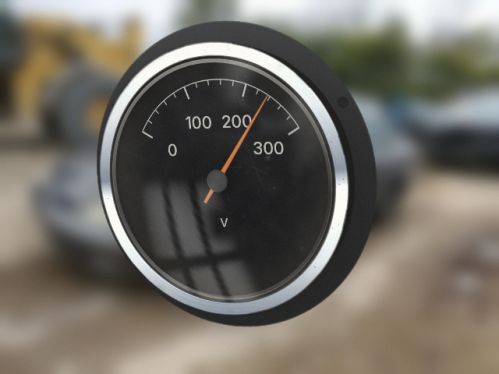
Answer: 240V
